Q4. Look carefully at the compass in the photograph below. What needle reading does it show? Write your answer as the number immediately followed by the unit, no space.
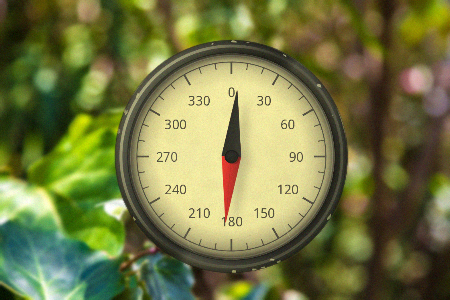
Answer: 185°
